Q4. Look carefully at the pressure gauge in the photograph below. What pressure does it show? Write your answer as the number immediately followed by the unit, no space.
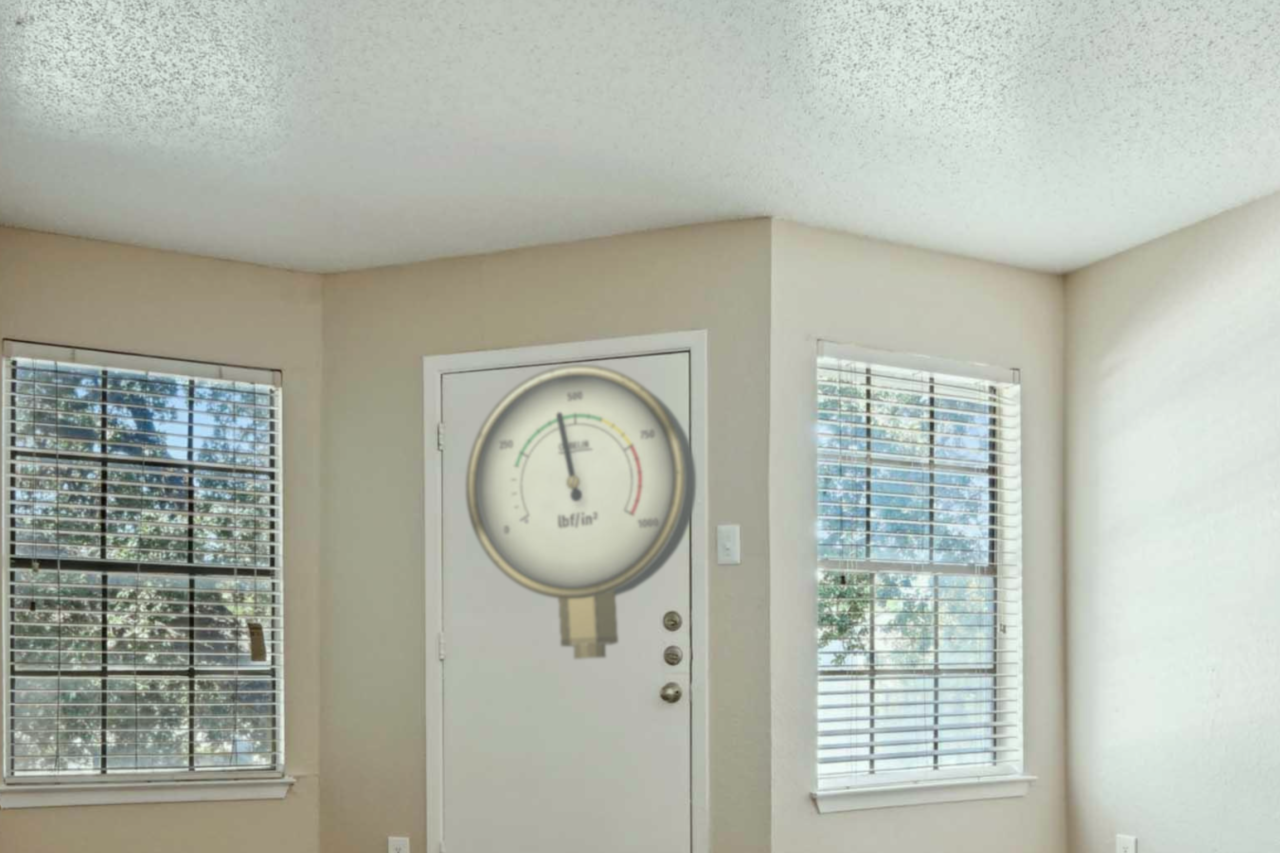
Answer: 450psi
